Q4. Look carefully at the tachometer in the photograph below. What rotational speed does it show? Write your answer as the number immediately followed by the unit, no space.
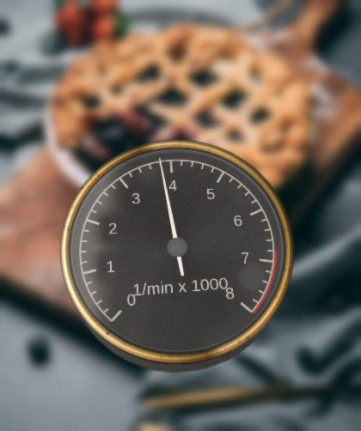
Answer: 3800rpm
